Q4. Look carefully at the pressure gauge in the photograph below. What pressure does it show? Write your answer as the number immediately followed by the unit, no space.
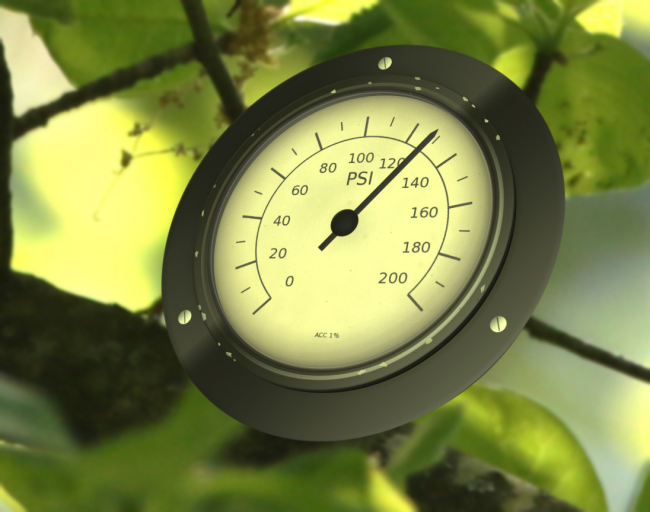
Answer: 130psi
